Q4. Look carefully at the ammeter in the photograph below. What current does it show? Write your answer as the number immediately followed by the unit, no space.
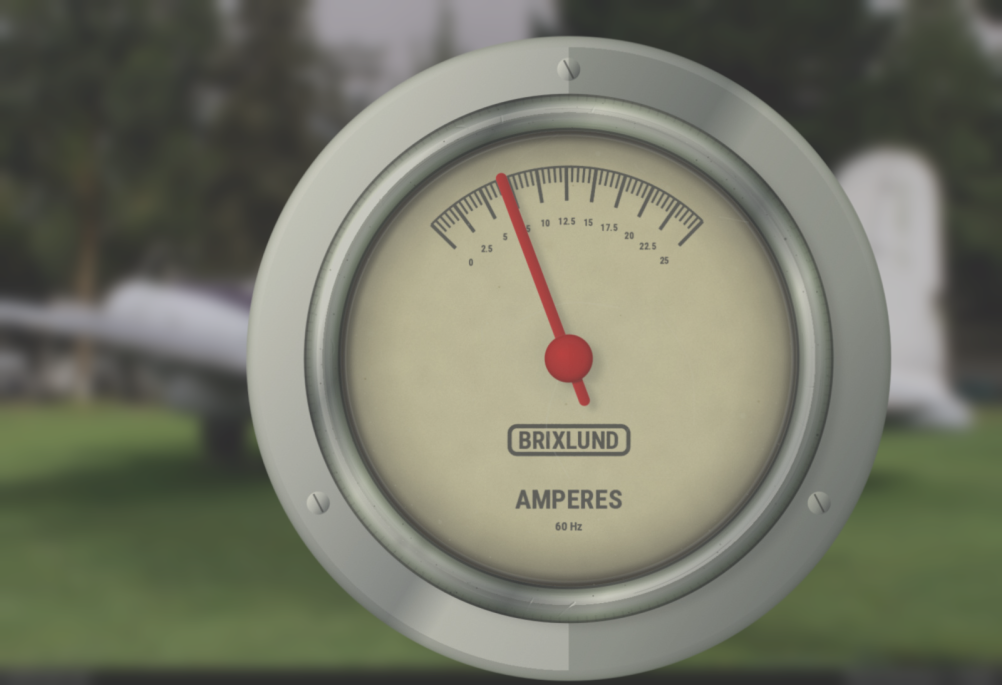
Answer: 7A
